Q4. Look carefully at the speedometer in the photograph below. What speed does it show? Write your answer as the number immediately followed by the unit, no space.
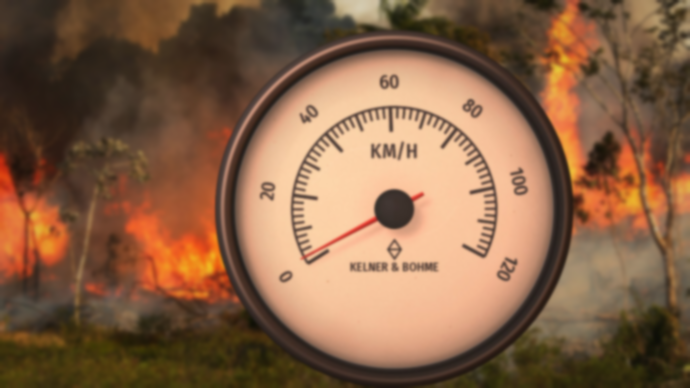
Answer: 2km/h
